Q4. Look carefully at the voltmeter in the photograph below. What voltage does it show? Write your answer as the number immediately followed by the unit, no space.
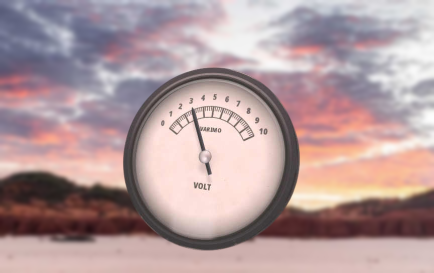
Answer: 3V
